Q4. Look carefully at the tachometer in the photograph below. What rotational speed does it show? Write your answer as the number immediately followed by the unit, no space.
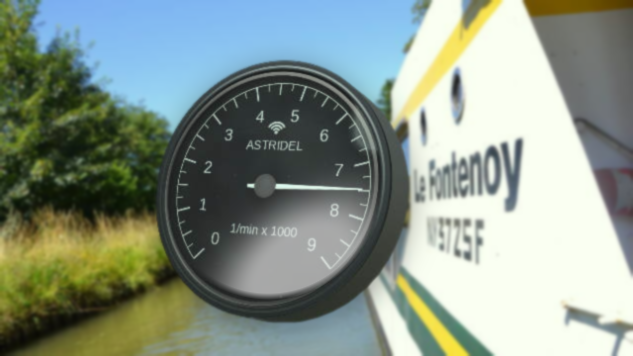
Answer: 7500rpm
